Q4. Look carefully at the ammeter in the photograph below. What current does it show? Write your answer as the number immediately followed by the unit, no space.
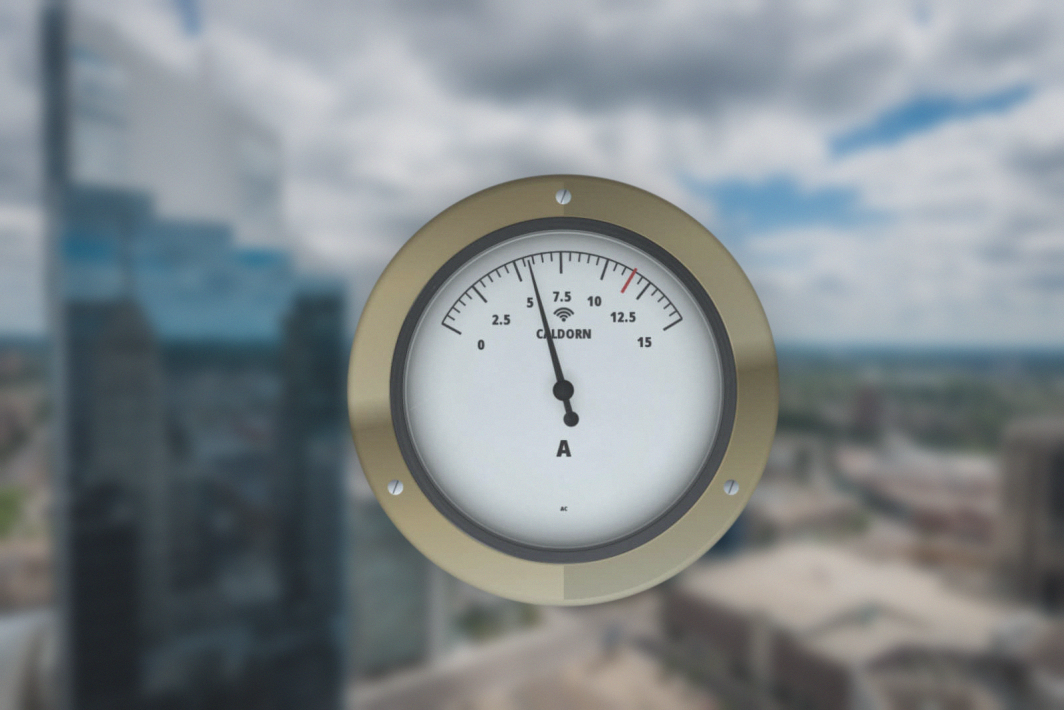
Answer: 5.75A
